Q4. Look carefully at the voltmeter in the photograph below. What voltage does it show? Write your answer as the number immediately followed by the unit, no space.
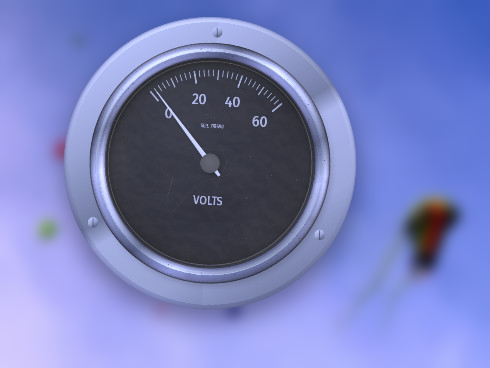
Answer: 2V
